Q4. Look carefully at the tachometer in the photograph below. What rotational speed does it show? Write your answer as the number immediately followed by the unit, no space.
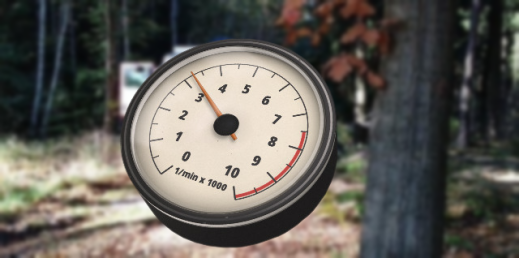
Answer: 3250rpm
